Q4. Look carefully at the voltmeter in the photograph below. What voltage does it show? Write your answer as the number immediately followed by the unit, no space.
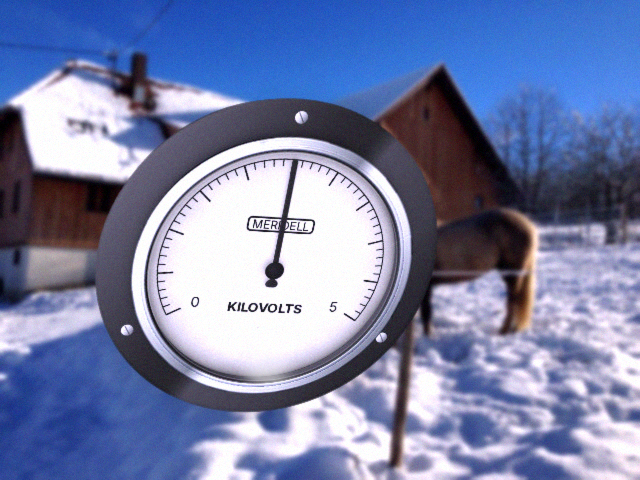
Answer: 2.5kV
